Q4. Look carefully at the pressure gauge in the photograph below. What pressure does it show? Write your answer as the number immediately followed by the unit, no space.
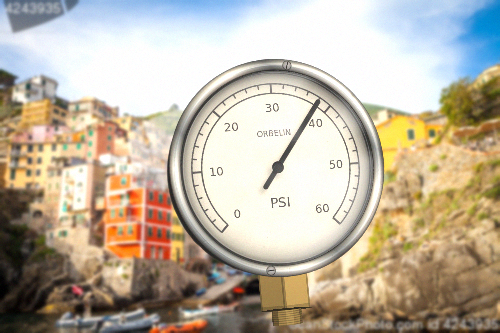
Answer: 38psi
